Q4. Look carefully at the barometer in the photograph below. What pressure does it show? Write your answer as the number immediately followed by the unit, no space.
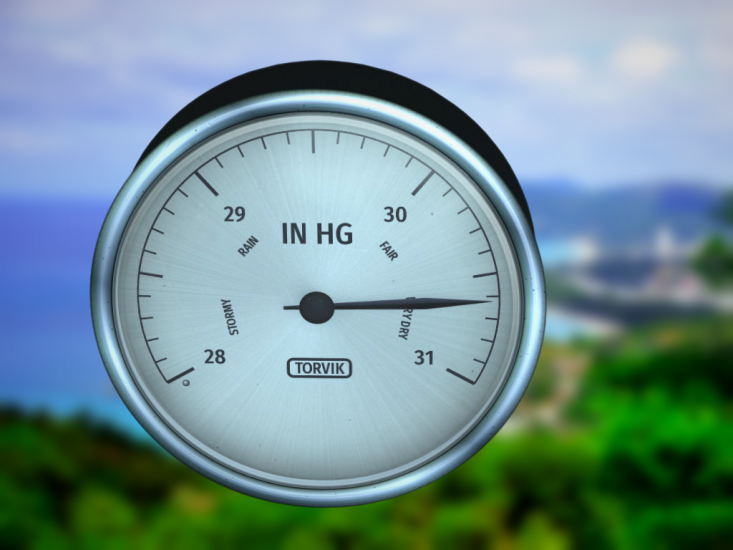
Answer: 30.6inHg
